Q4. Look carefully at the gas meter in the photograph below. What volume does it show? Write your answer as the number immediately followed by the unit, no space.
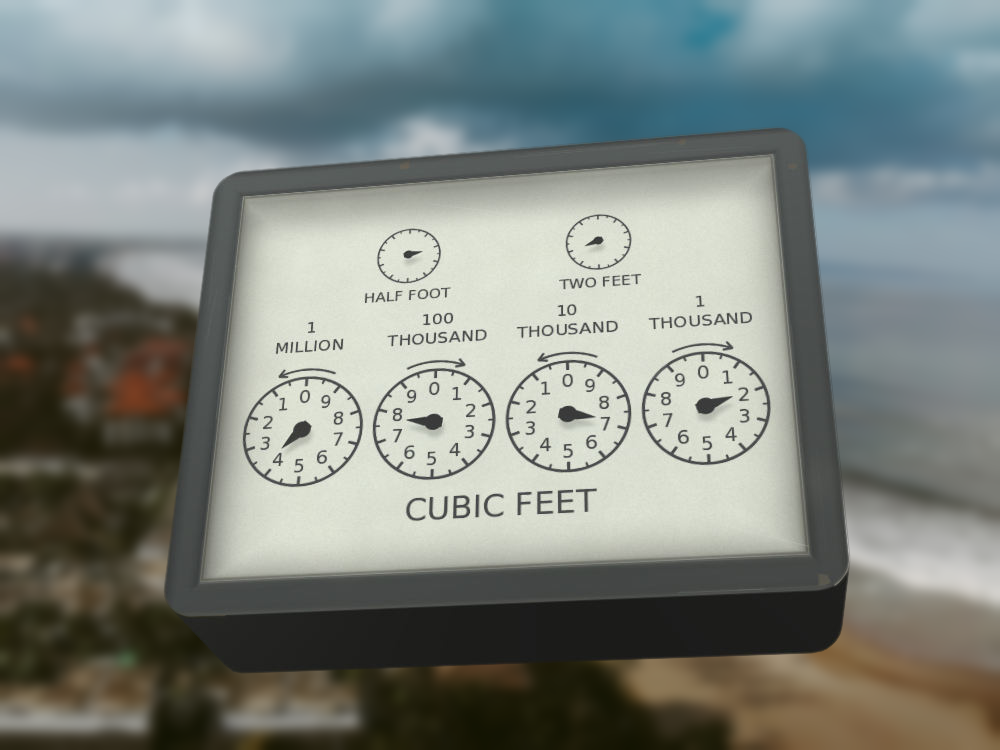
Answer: 377200ft³
